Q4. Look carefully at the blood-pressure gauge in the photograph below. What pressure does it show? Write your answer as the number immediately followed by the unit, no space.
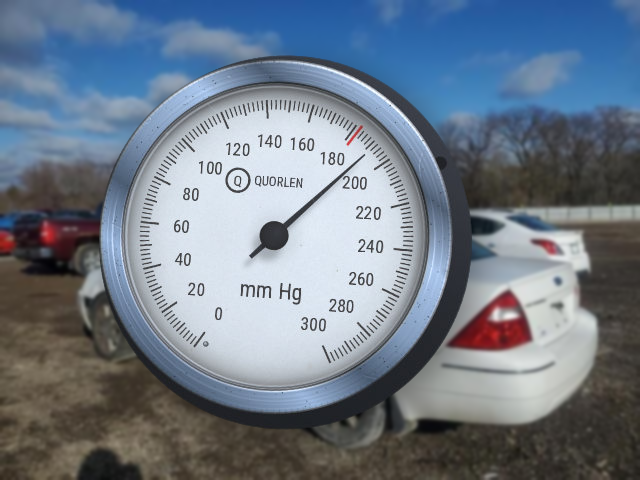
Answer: 192mmHg
